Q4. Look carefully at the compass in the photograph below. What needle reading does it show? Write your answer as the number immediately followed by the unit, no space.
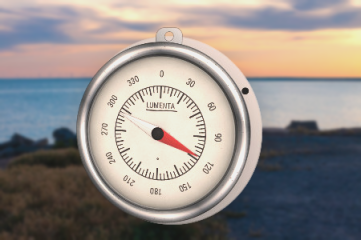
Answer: 115°
